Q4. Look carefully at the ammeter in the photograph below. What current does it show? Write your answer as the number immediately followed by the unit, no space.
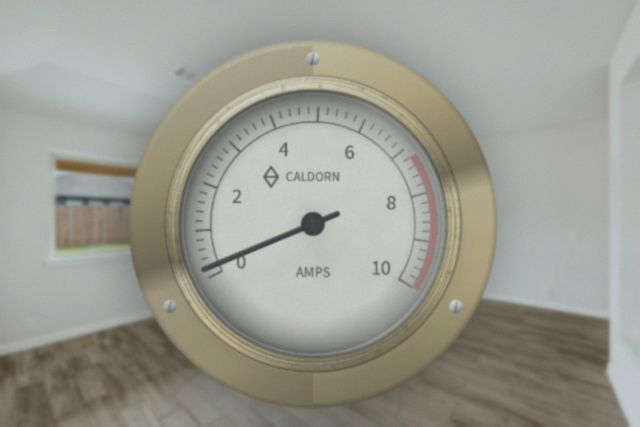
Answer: 0.2A
